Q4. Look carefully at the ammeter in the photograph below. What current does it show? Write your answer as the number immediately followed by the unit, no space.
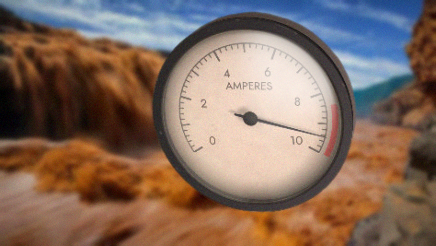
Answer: 9.4A
